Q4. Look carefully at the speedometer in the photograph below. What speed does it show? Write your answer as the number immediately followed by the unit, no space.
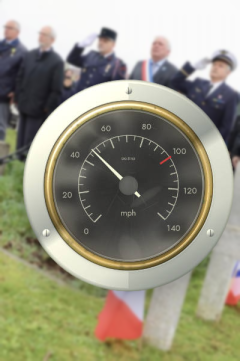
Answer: 47.5mph
